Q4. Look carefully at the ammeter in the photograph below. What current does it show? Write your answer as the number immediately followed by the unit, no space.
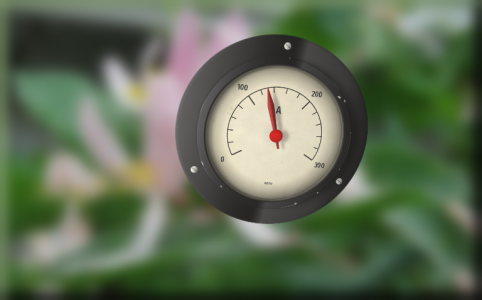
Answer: 130A
